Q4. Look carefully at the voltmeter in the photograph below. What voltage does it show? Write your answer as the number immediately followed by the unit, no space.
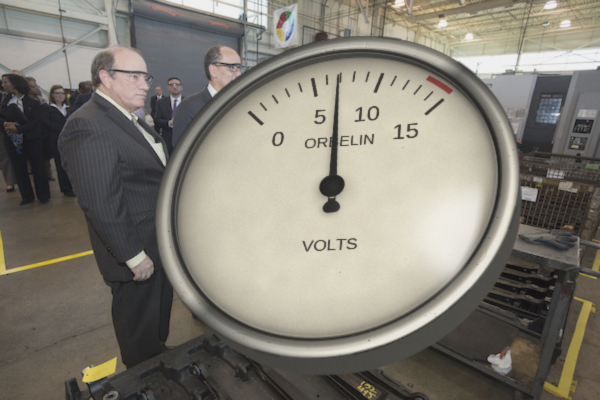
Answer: 7V
